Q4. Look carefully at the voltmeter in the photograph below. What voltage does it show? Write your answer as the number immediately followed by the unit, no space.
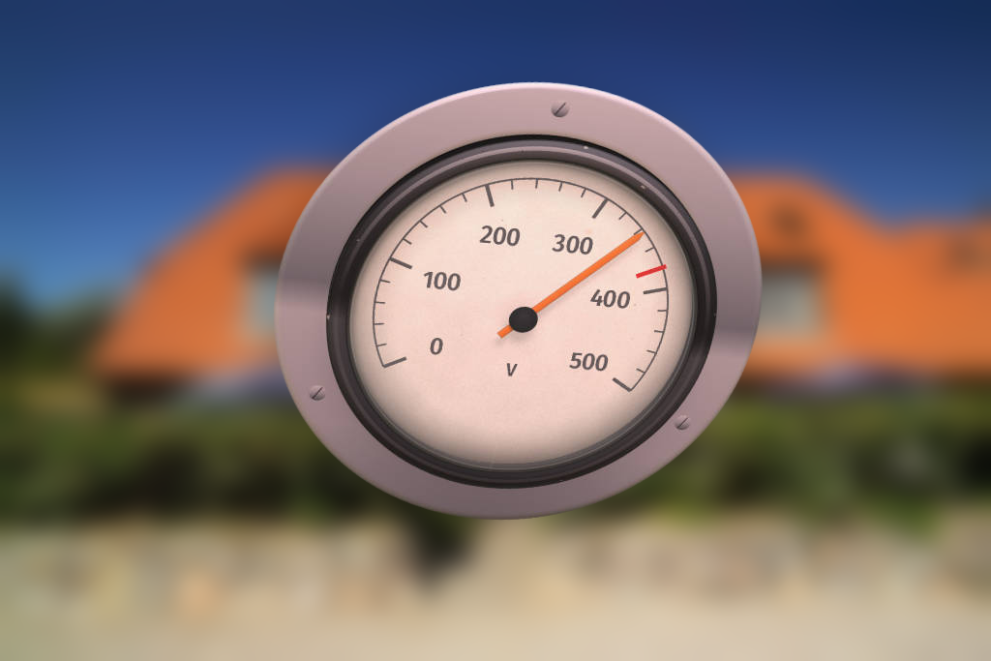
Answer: 340V
